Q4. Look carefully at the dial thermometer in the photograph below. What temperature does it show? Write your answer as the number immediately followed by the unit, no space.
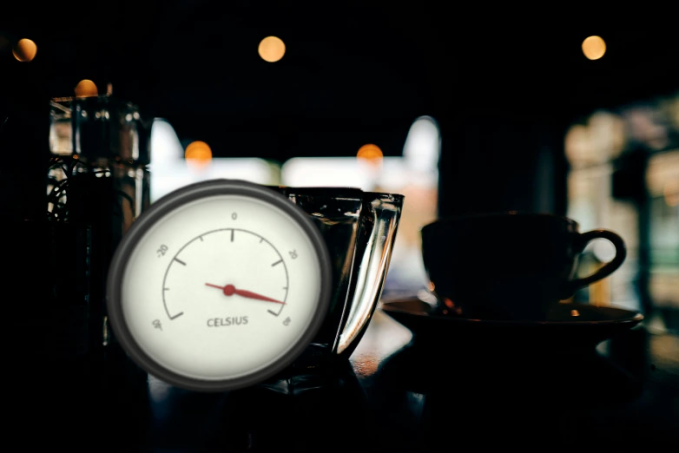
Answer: 35°C
